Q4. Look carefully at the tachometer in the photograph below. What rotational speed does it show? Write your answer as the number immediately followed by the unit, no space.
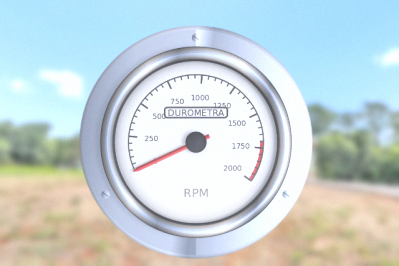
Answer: 0rpm
